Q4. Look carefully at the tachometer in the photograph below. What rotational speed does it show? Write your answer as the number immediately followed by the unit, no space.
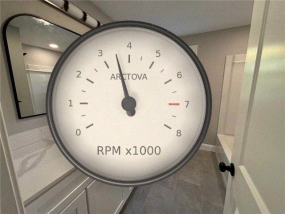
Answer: 3500rpm
